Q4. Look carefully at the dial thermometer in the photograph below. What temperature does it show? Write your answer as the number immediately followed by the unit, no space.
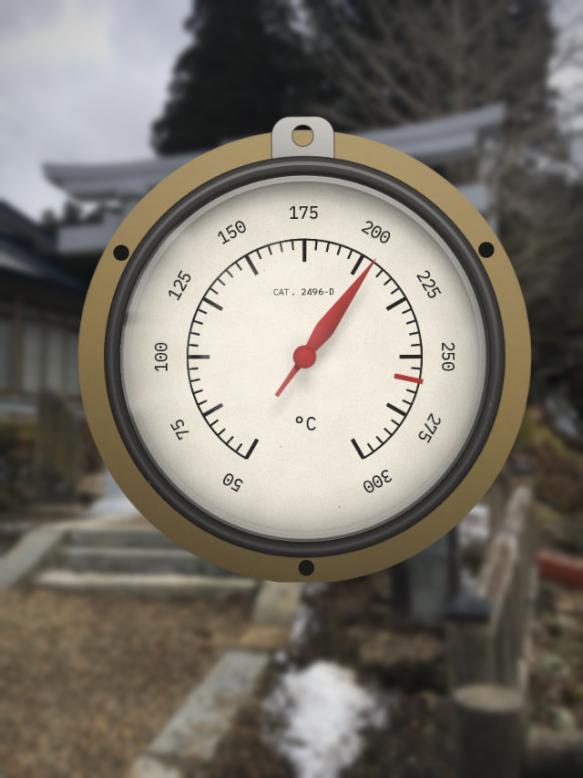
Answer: 205°C
